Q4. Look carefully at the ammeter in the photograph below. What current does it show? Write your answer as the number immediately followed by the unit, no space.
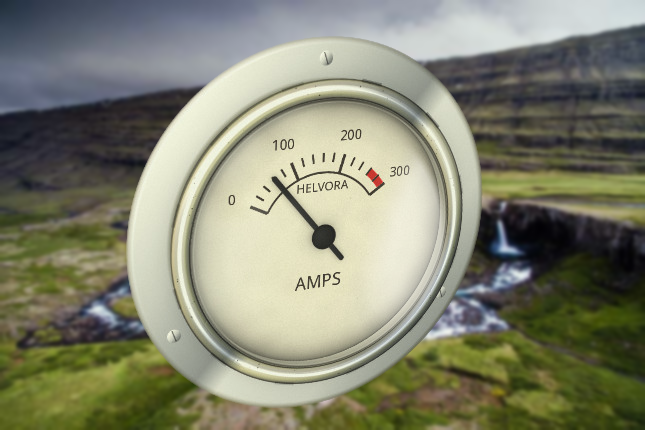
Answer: 60A
